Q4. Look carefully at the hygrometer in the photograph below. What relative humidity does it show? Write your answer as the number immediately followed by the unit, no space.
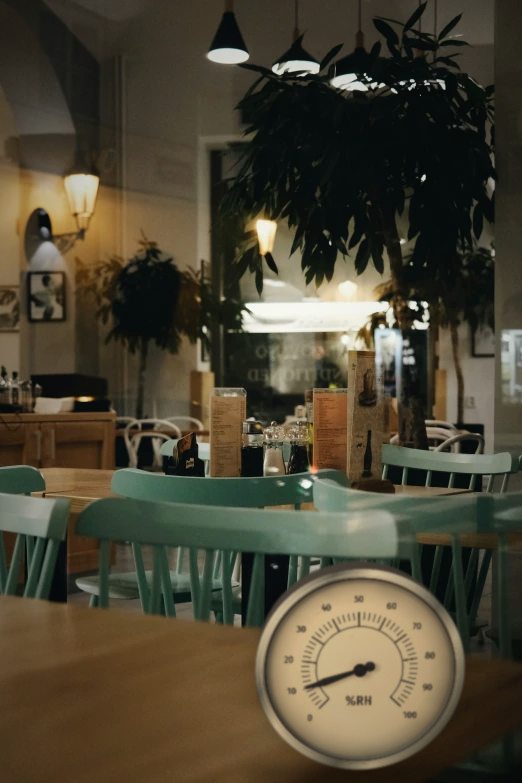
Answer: 10%
